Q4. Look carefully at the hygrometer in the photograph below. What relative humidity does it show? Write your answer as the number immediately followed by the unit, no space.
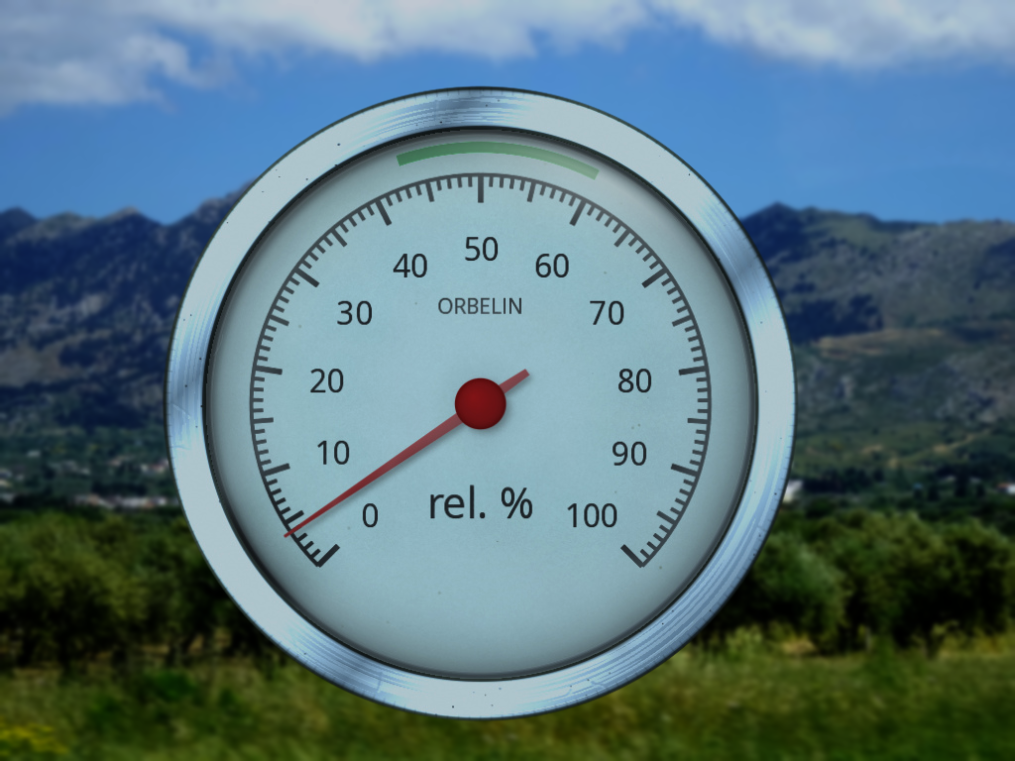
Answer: 4%
